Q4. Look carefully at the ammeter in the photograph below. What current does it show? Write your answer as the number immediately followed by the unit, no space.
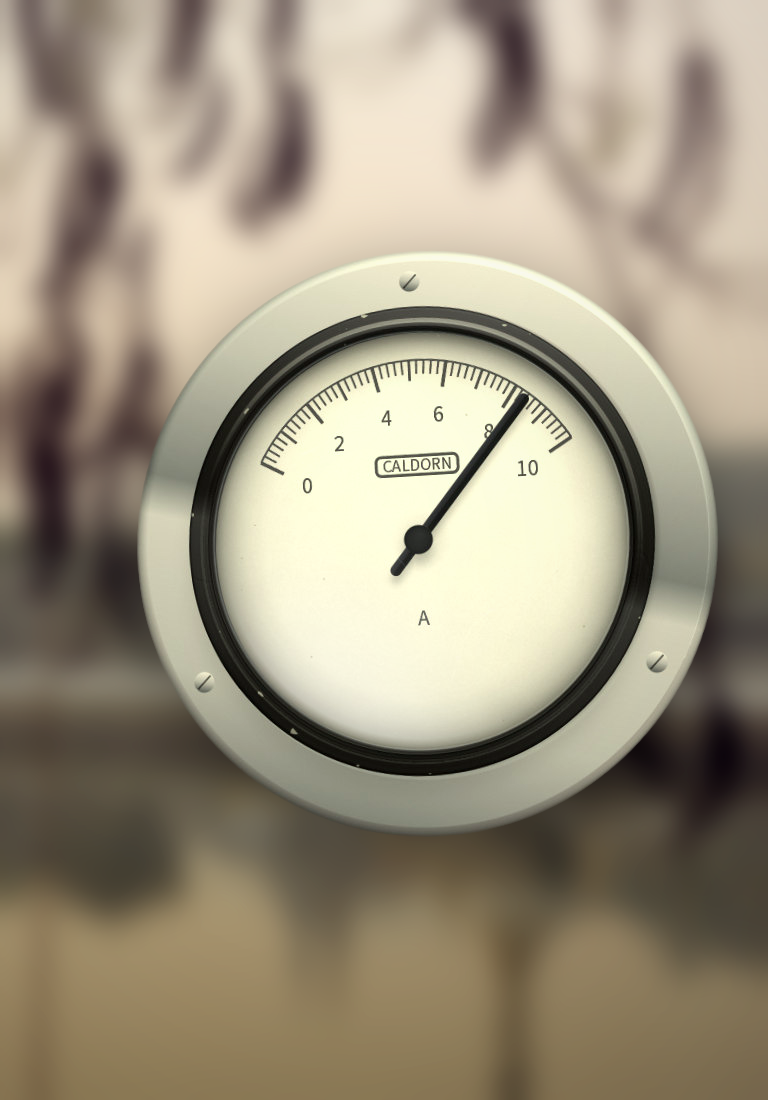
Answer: 8.4A
